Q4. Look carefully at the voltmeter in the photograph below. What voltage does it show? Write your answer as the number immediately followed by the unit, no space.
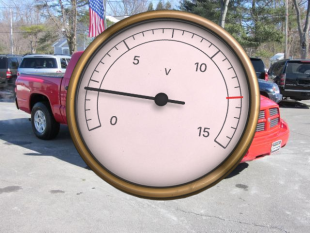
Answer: 2V
